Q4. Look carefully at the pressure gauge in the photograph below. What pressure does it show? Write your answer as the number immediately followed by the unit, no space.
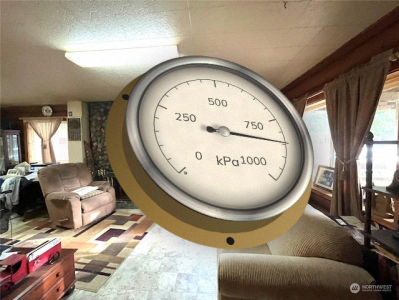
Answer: 850kPa
